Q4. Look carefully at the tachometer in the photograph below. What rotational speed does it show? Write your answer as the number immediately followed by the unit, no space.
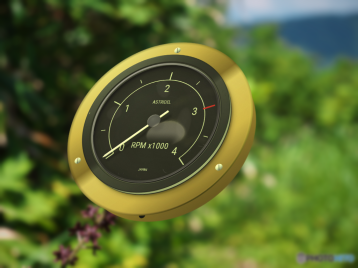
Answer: 0rpm
